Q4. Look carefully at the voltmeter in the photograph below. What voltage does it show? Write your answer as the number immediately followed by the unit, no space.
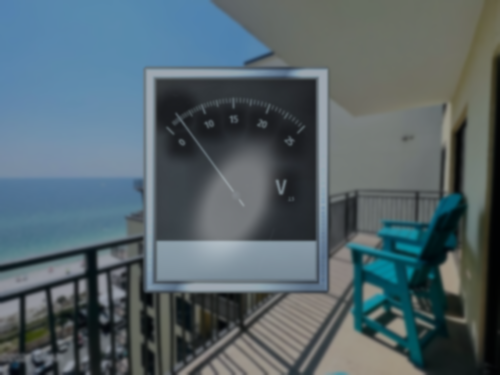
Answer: 5V
